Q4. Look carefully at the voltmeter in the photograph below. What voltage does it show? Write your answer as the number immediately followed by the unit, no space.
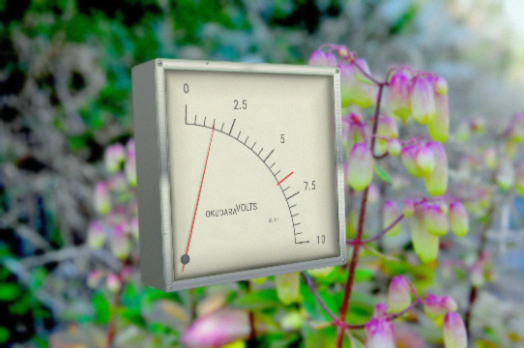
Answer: 1.5V
